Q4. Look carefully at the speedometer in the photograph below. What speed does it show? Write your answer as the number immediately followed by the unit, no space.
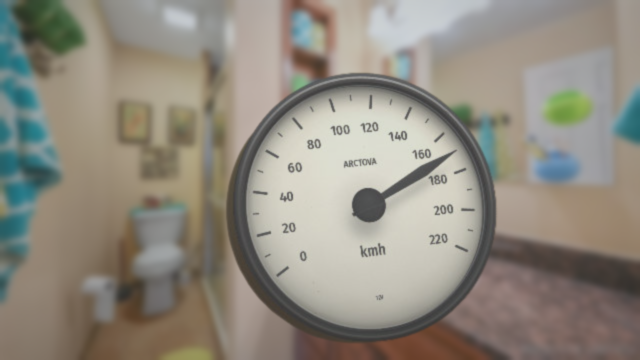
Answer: 170km/h
